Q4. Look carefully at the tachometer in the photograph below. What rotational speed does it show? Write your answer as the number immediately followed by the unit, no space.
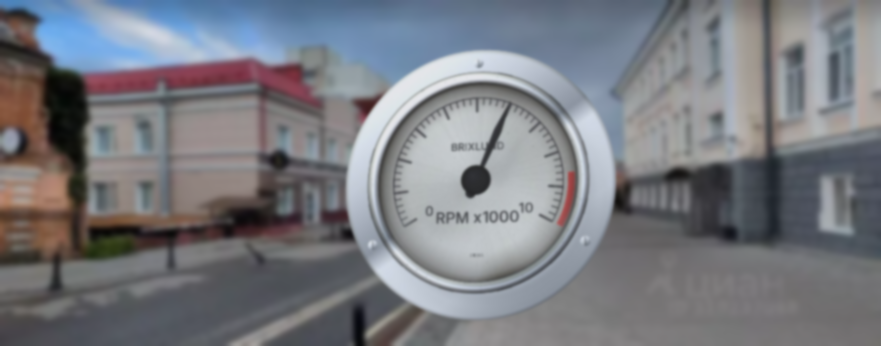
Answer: 6000rpm
